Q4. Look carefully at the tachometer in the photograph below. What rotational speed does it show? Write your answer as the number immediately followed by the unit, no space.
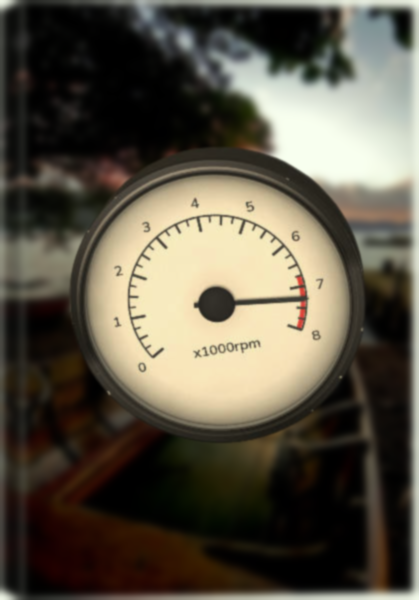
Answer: 7250rpm
